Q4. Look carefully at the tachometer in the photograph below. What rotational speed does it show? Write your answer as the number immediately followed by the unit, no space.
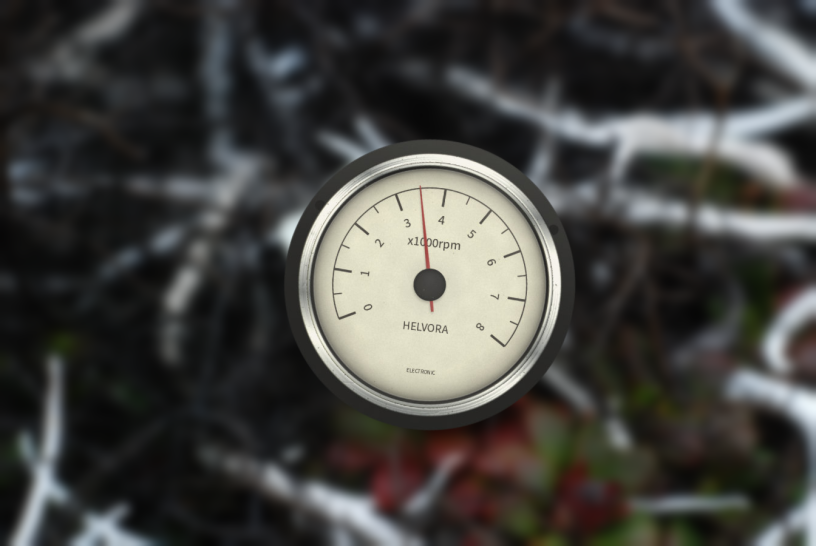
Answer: 3500rpm
